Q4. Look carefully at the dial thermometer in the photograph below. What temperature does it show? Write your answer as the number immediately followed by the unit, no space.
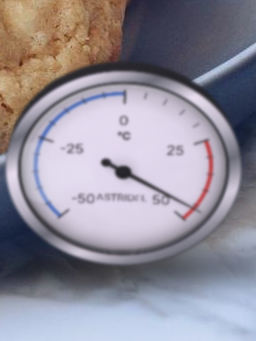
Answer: 45°C
